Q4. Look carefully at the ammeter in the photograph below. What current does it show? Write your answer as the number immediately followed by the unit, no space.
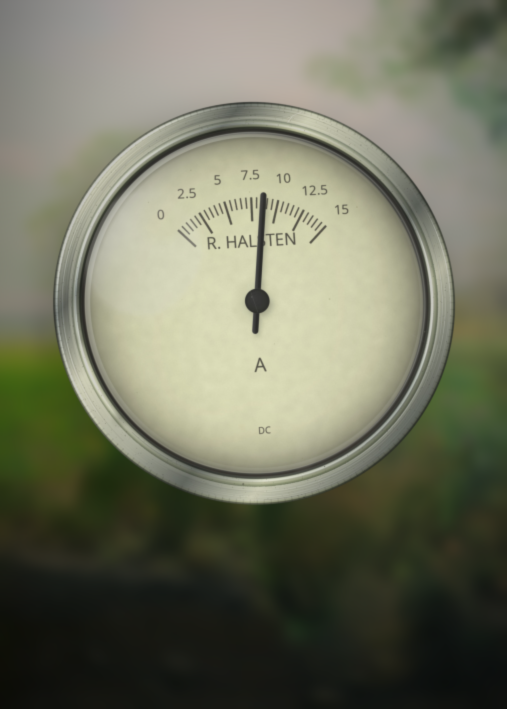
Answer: 8.5A
